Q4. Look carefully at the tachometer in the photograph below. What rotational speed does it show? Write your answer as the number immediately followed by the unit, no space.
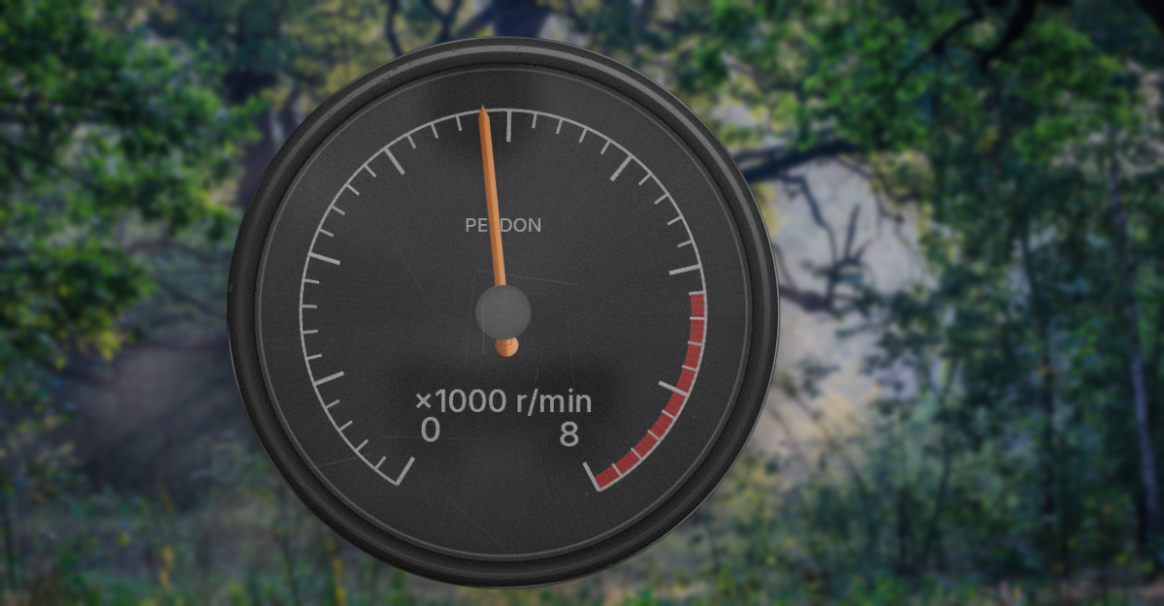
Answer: 3800rpm
